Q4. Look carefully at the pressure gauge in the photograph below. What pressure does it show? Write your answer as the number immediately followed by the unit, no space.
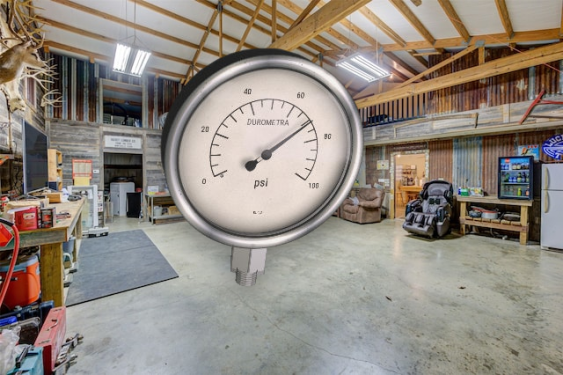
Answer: 70psi
